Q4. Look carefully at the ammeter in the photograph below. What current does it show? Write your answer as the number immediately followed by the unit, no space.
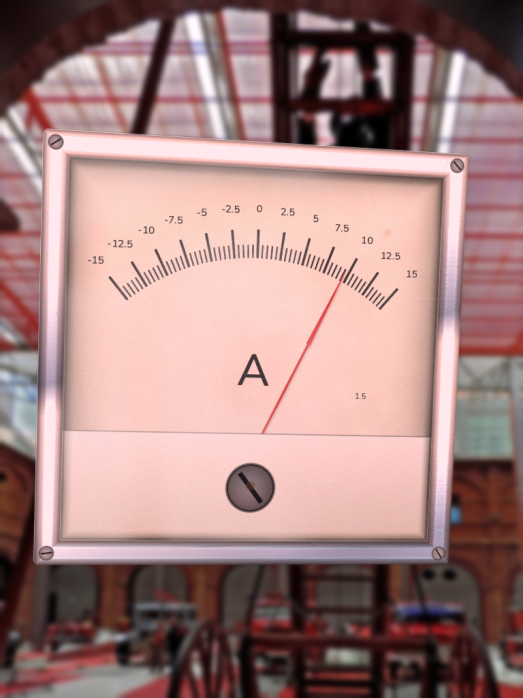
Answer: 9.5A
